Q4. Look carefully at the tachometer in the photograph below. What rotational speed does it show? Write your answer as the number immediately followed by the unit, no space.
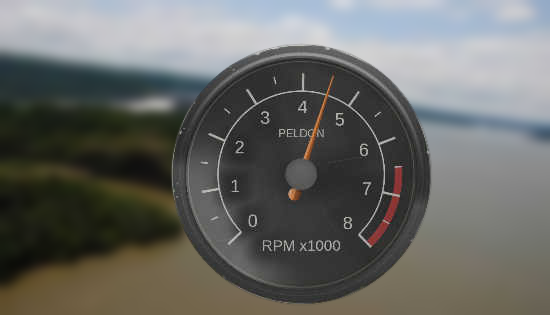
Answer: 4500rpm
